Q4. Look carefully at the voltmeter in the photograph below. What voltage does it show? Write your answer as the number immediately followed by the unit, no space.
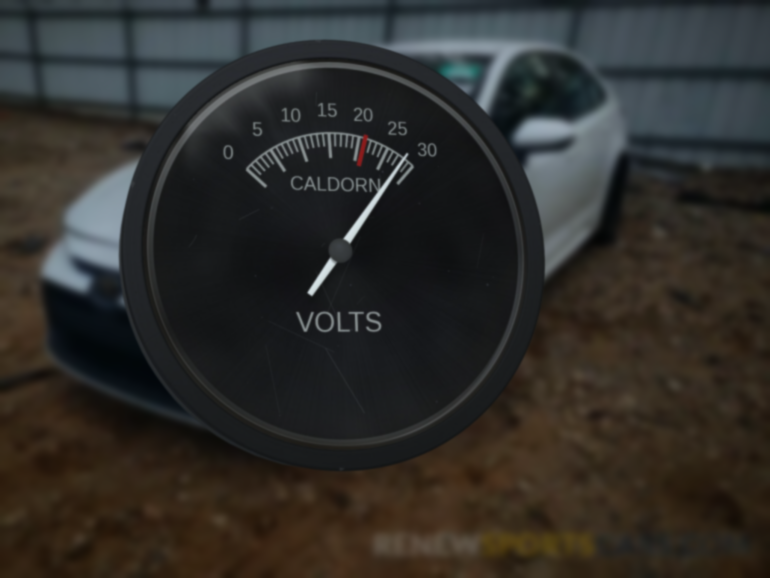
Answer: 28V
